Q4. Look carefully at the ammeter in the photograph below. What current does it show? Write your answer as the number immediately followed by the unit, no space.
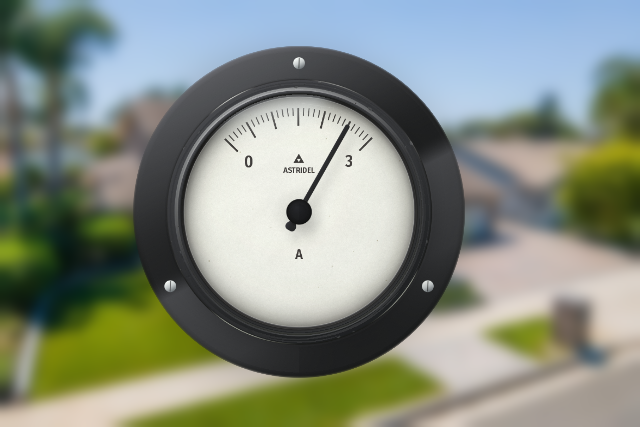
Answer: 2.5A
